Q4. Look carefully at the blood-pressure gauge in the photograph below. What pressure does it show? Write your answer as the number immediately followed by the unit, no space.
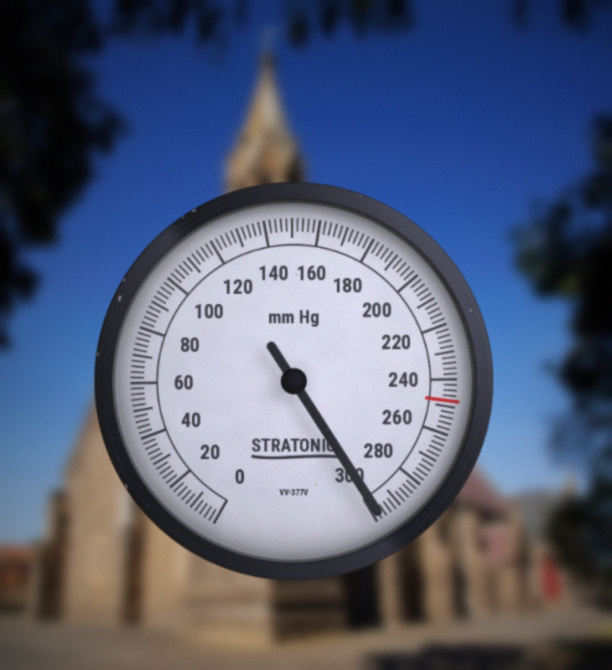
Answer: 298mmHg
